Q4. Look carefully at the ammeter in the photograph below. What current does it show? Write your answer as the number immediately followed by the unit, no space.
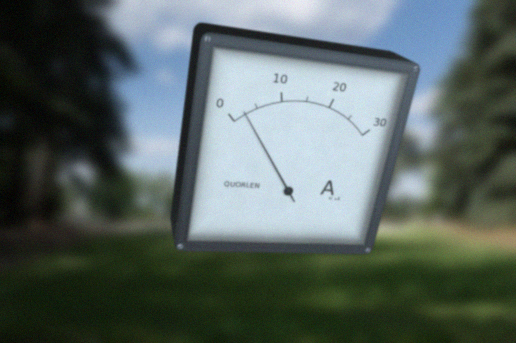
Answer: 2.5A
